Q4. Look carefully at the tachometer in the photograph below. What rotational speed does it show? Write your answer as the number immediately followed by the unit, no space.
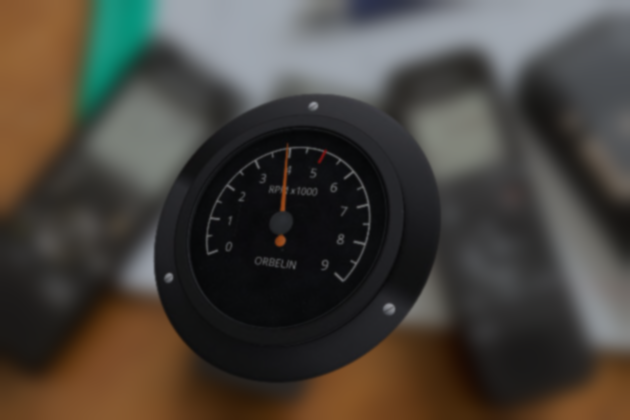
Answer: 4000rpm
